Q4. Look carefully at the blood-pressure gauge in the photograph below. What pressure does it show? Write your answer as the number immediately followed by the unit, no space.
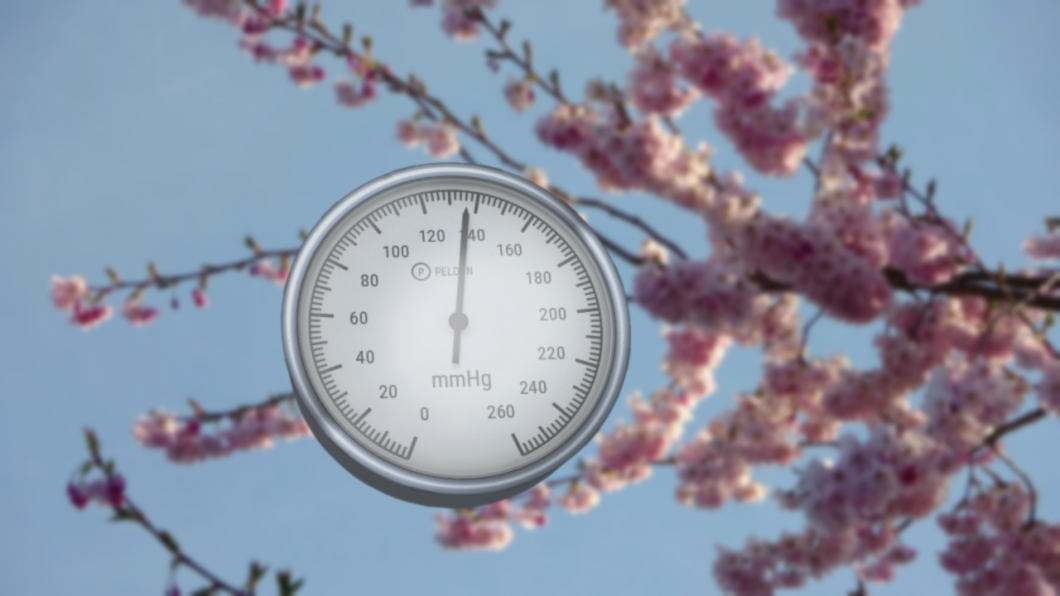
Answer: 136mmHg
